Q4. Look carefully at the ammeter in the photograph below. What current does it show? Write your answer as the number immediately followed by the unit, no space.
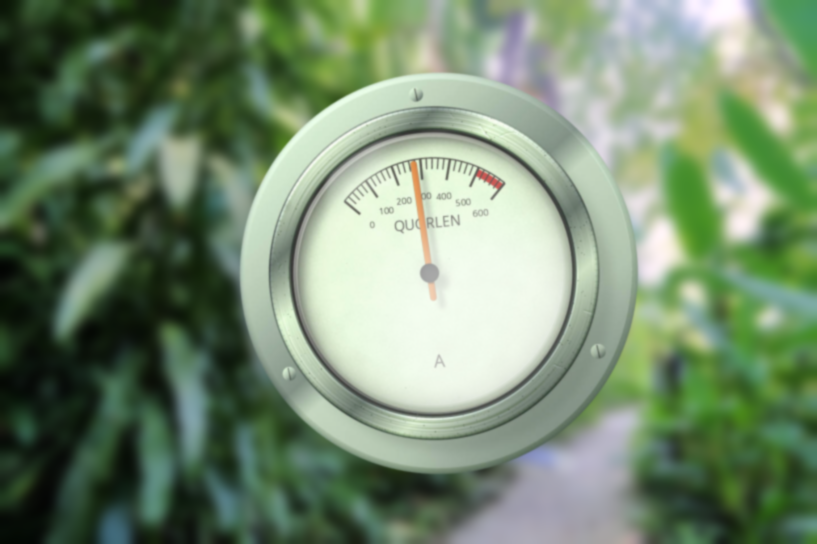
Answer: 280A
